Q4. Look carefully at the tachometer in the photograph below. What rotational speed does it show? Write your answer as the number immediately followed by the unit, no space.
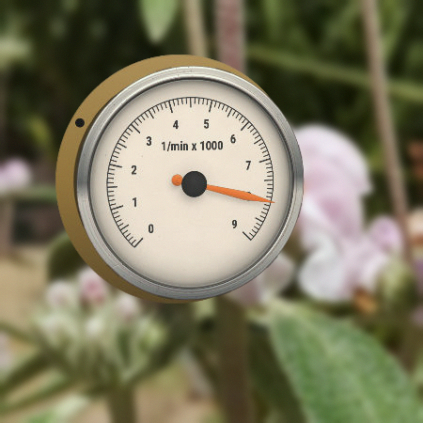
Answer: 8000rpm
